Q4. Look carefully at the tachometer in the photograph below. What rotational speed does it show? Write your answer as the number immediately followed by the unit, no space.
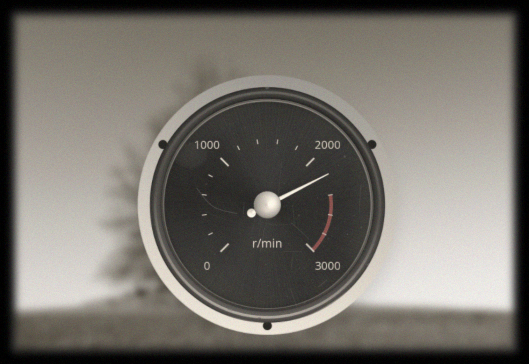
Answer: 2200rpm
